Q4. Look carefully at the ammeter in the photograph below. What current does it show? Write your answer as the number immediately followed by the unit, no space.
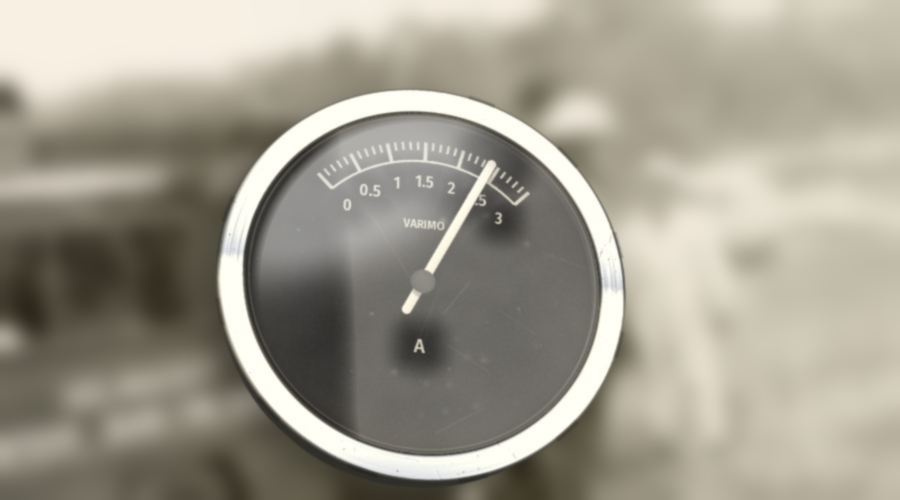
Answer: 2.4A
